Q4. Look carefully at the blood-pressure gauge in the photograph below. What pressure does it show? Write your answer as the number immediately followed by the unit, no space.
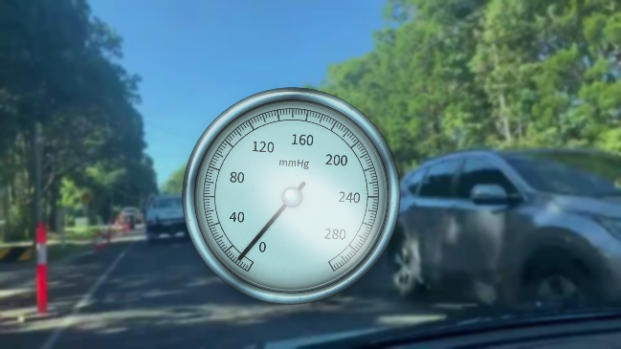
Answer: 10mmHg
